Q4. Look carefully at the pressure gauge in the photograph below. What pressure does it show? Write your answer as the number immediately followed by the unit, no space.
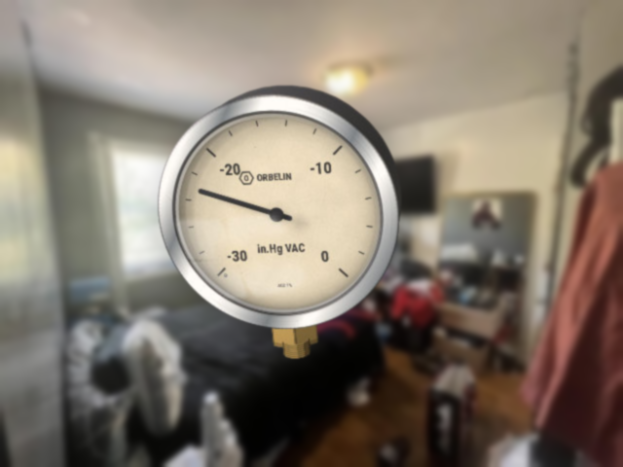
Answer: -23inHg
